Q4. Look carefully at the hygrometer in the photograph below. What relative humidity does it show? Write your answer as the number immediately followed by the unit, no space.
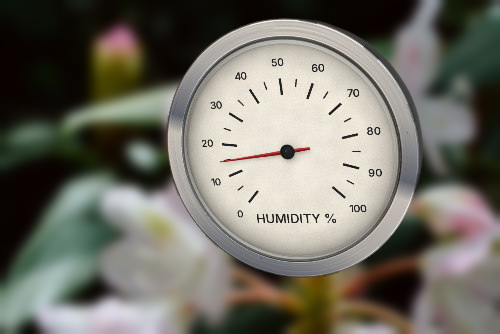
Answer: 15%
